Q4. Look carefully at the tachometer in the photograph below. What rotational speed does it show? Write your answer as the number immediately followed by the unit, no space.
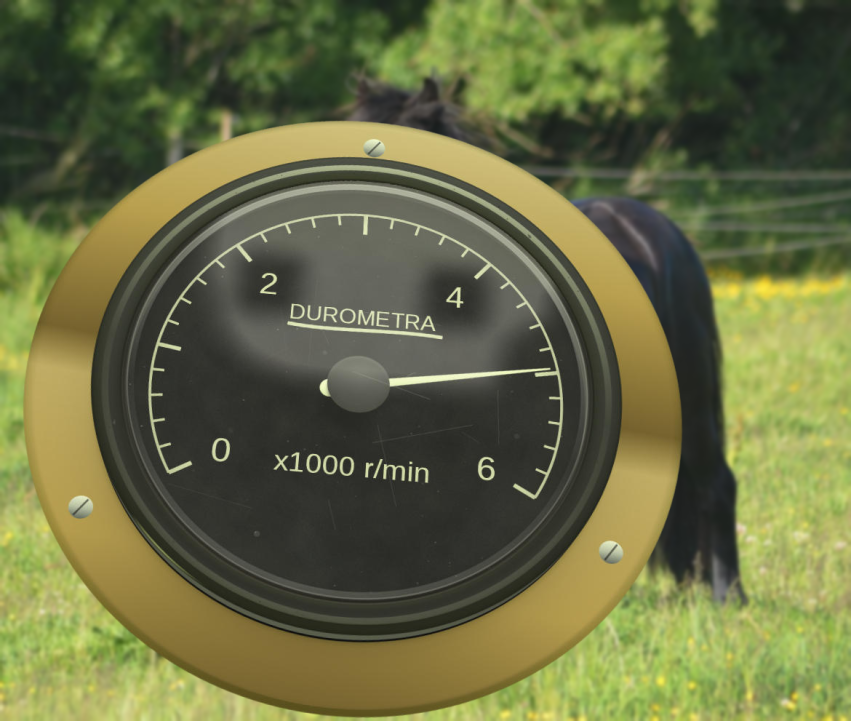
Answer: 5000rpm
